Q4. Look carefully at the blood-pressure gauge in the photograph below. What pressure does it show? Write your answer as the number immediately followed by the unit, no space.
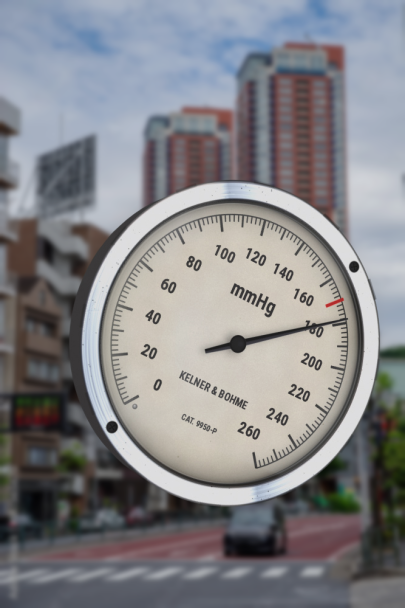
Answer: 178mmHg
